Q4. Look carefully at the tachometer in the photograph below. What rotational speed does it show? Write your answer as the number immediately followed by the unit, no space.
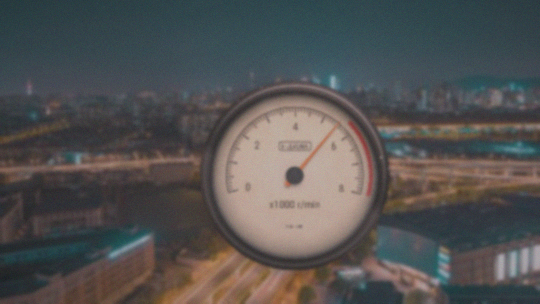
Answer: 5500rpm
